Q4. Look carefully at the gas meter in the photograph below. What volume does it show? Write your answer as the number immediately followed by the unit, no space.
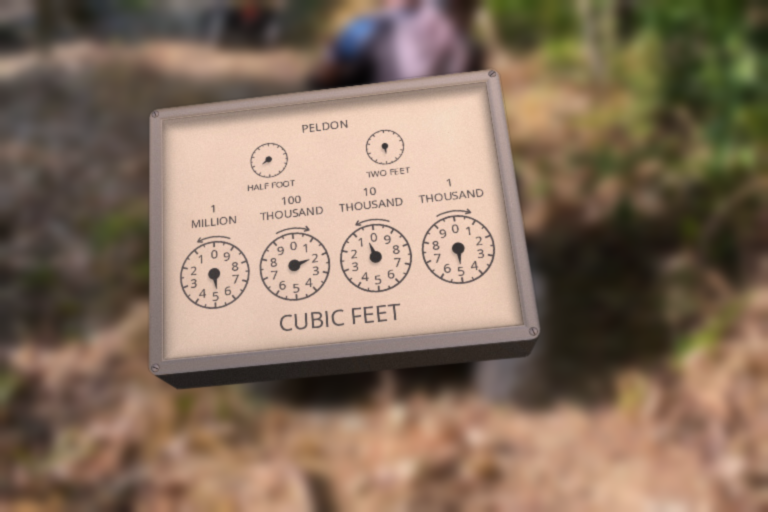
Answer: 520500ft³
